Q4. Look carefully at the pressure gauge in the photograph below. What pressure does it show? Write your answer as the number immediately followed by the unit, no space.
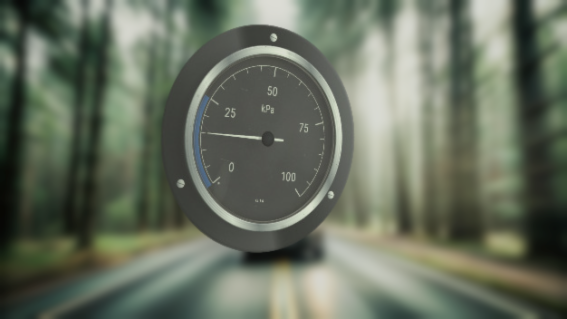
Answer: 15kPa
